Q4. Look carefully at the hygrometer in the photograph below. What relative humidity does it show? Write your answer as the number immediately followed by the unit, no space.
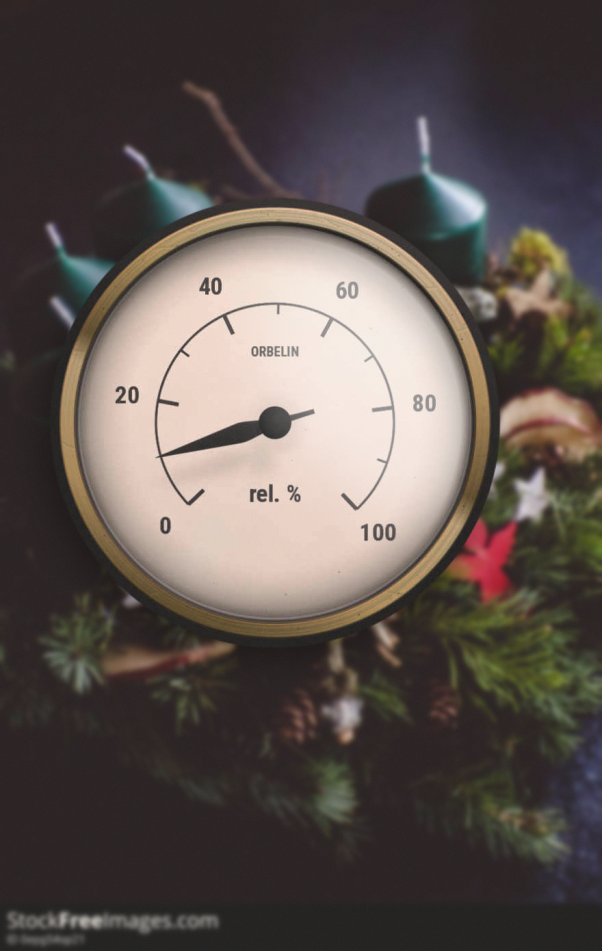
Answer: 10%
